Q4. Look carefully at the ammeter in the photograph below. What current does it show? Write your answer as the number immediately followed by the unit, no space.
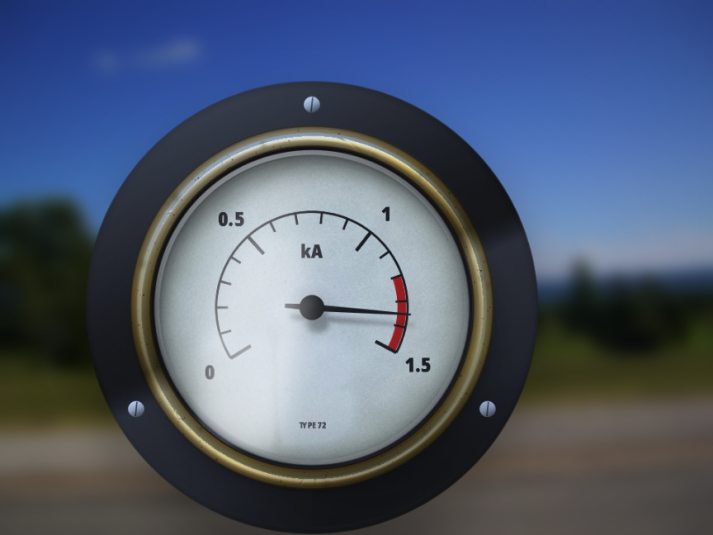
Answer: 1.35kA
